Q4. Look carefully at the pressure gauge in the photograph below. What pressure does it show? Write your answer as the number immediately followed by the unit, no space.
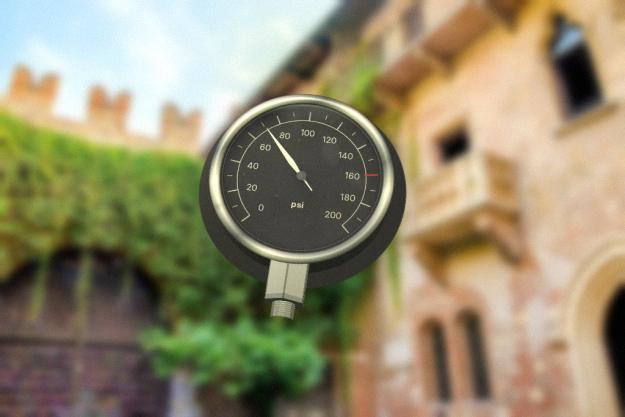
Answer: 70psi
